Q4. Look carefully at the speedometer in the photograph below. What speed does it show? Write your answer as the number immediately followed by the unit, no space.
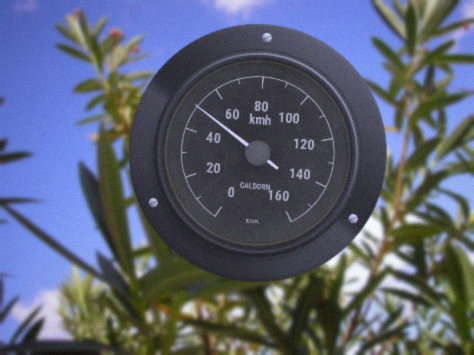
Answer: 50km/h
